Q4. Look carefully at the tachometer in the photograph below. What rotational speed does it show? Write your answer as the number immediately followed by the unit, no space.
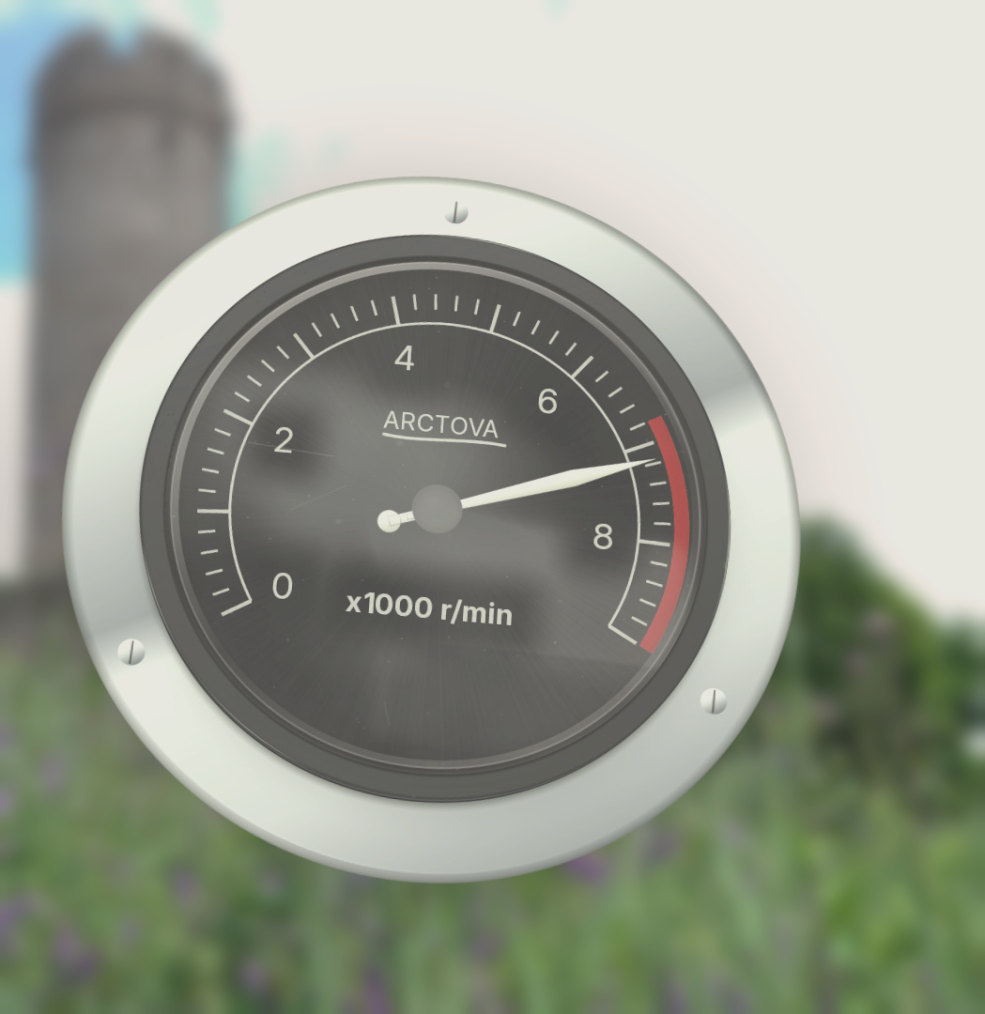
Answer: 7200rpm
